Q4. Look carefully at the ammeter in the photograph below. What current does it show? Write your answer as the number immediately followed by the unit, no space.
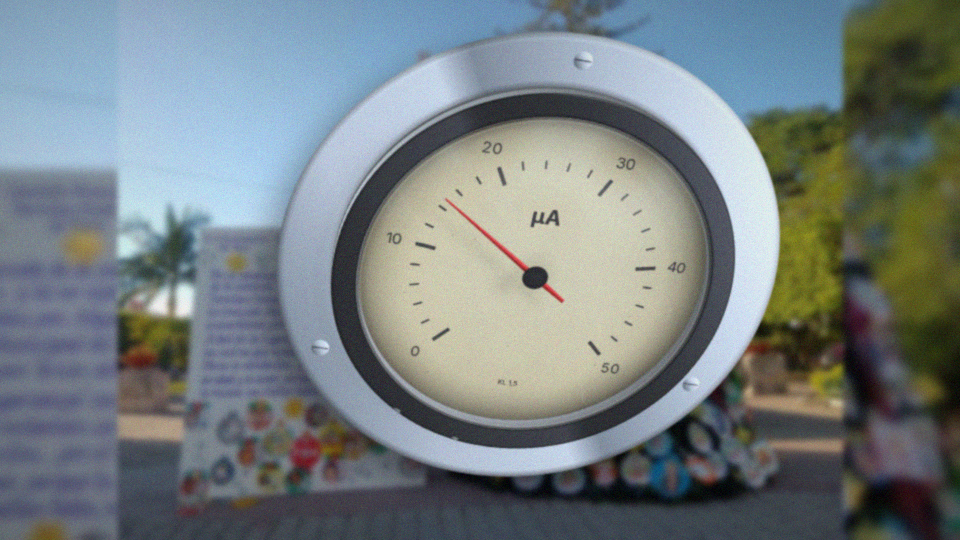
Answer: 15µA
